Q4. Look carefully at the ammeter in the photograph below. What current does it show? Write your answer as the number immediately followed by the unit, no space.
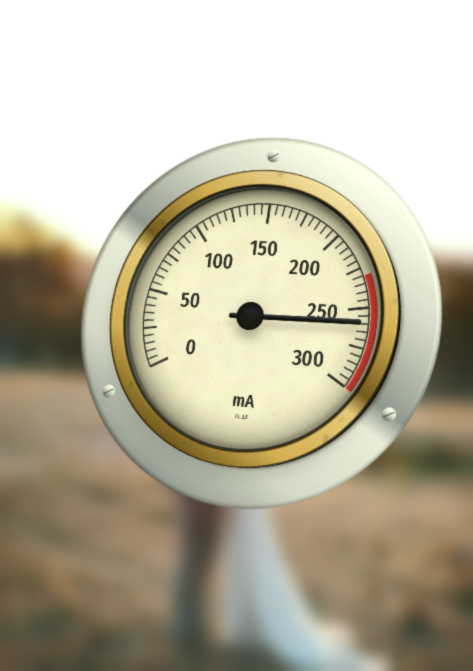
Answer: 260mA
